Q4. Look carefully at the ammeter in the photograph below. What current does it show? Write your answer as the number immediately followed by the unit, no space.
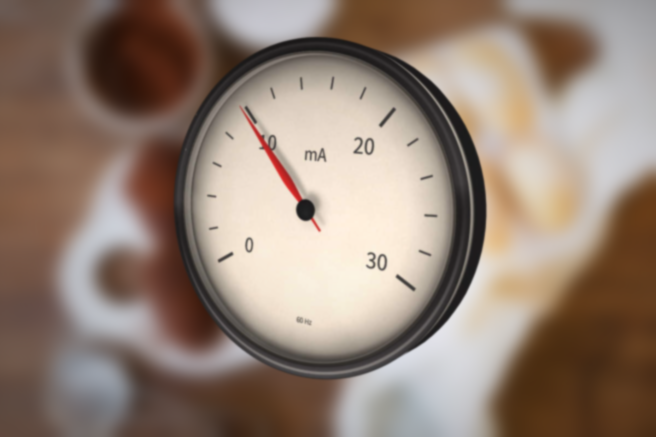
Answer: 10mA
